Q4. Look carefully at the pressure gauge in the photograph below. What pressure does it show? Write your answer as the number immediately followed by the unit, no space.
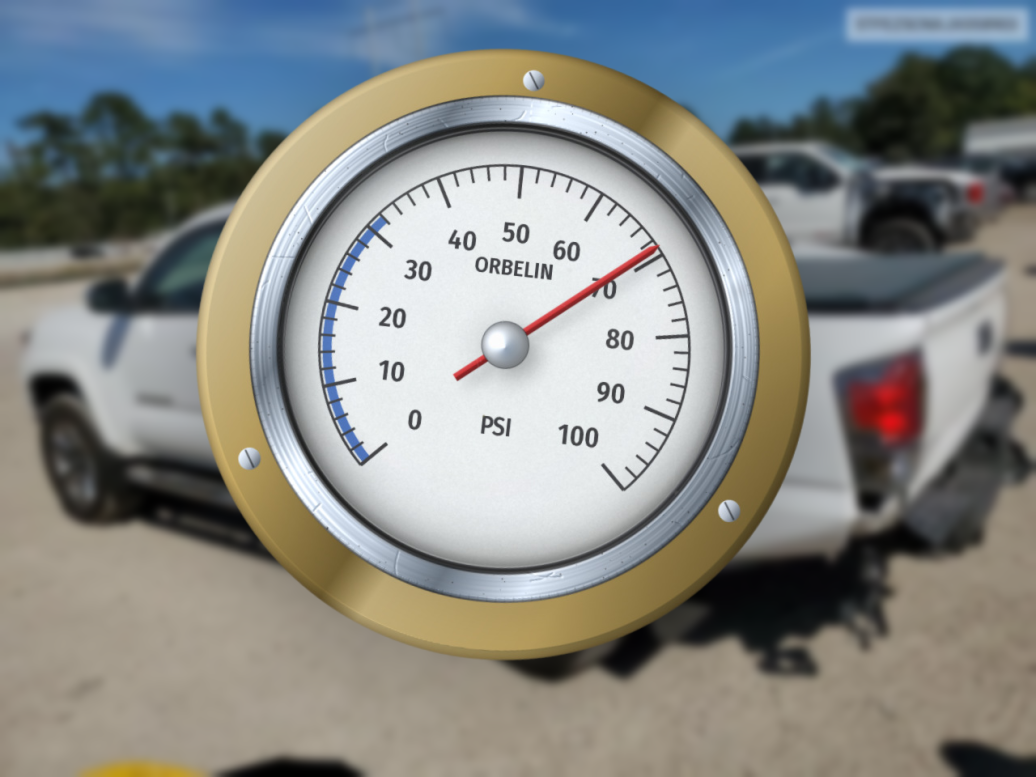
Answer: 69psi
